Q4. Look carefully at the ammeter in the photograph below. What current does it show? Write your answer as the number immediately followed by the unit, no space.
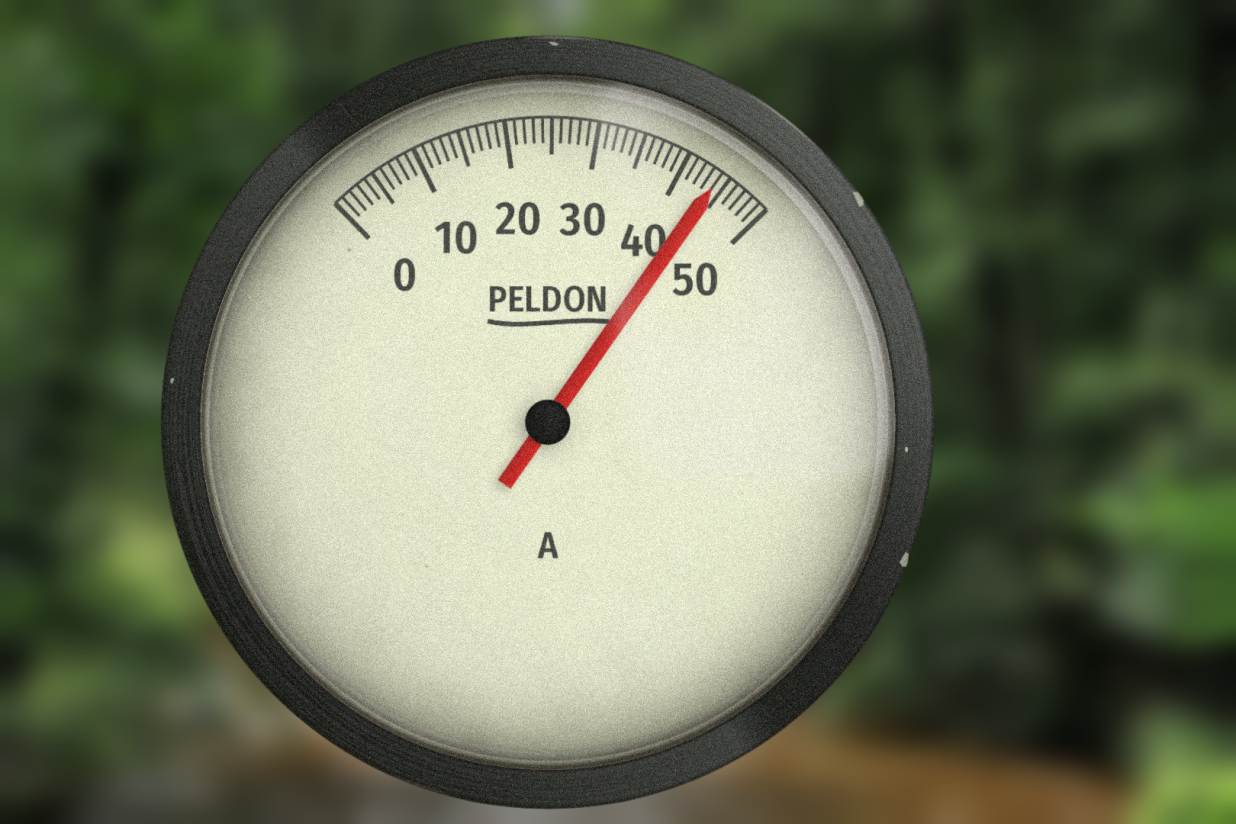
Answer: 44A
